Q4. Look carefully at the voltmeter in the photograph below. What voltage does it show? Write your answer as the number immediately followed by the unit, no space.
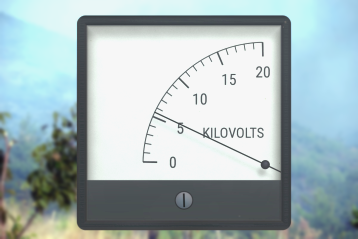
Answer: 5.5kV
